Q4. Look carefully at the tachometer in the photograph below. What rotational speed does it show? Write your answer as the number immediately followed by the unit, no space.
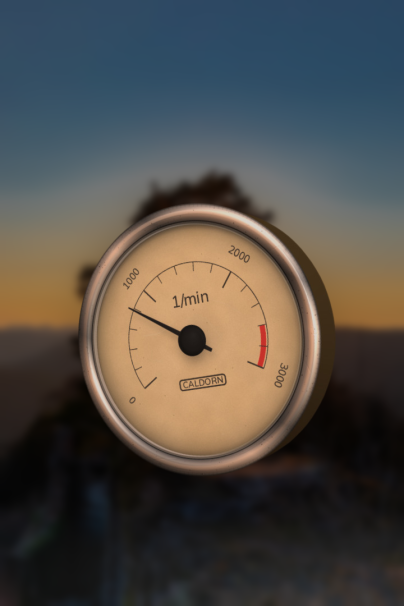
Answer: 800rpm
